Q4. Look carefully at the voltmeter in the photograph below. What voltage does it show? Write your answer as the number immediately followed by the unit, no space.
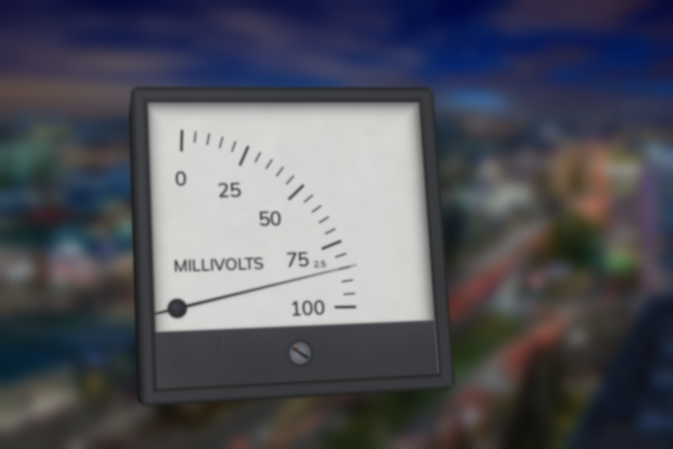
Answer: 85mV
